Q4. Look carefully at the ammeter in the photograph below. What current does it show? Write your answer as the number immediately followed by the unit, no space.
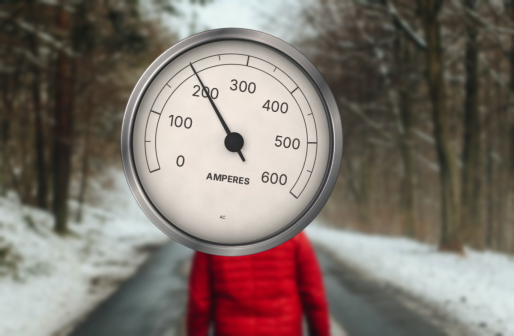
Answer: 200A
